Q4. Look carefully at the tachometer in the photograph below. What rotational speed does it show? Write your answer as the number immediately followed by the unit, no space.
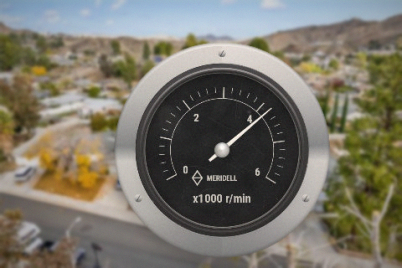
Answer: 4200rpm
